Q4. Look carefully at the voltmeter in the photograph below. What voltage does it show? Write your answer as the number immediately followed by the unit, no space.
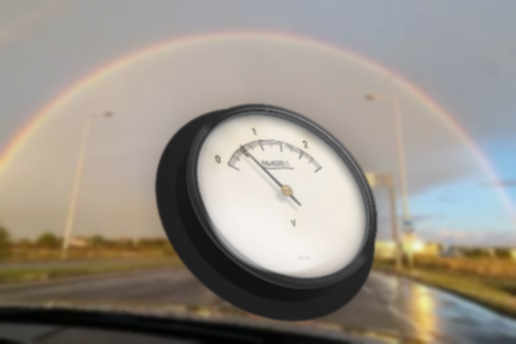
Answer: 0.5V
